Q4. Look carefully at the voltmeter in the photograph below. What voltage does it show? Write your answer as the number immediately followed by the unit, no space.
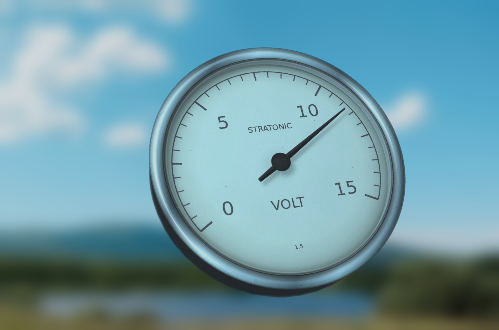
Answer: 11.25V
